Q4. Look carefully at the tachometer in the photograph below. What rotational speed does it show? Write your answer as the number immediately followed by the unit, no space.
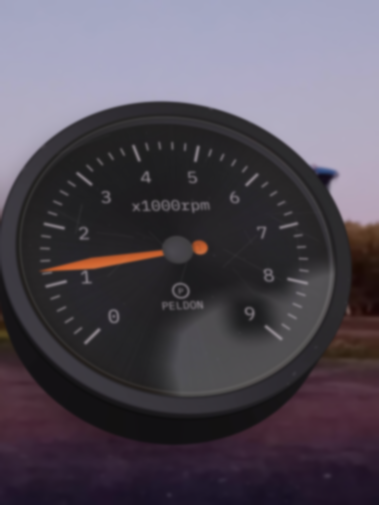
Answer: 1200rpm
